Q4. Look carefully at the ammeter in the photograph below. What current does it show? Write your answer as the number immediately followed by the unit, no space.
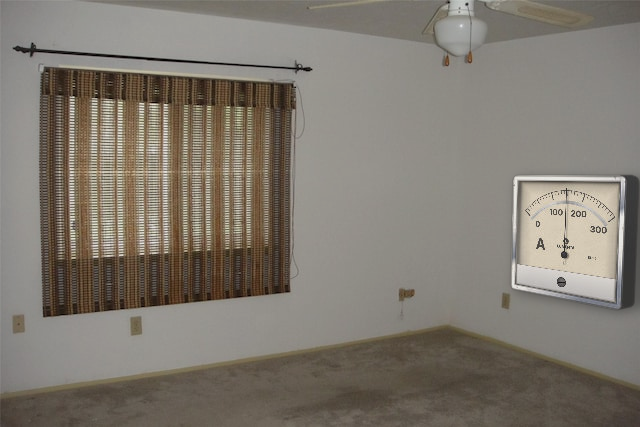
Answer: 150A
